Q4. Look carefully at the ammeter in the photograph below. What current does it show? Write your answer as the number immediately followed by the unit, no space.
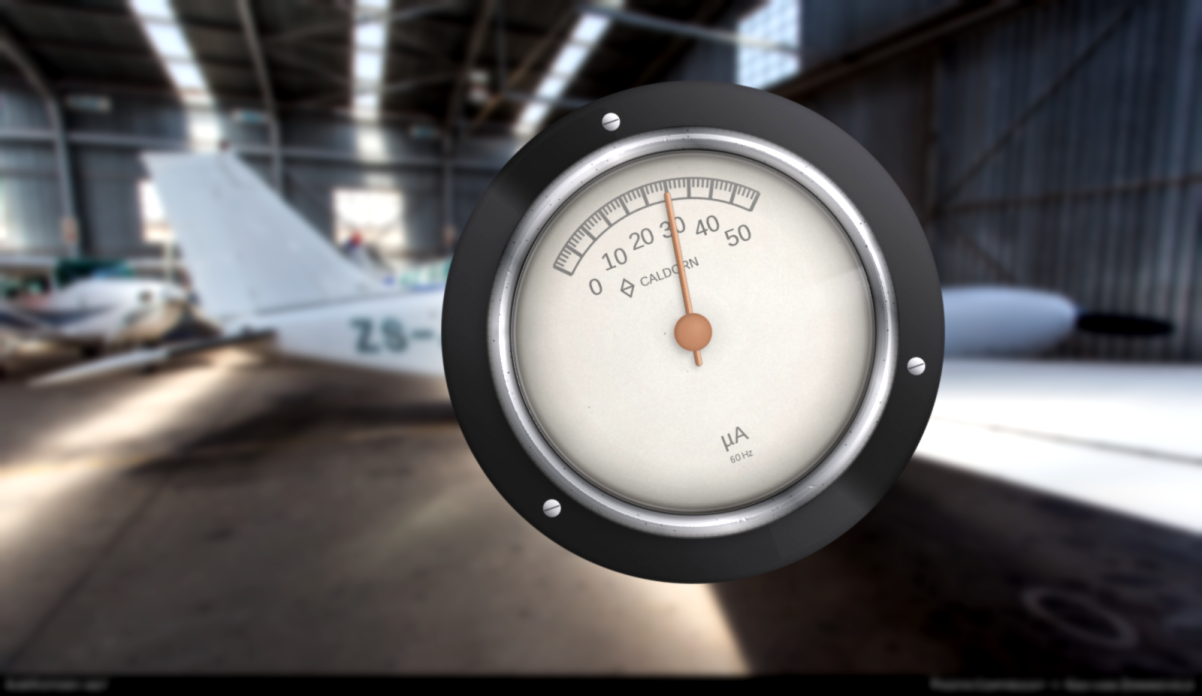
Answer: 30µA
